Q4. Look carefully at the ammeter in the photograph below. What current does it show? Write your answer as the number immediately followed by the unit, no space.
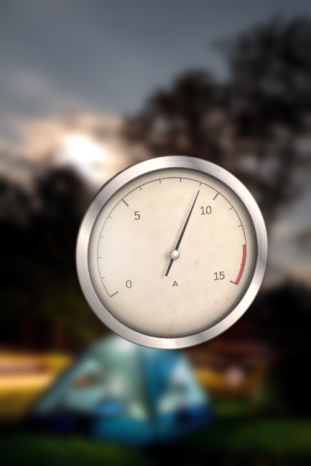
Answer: 9A
